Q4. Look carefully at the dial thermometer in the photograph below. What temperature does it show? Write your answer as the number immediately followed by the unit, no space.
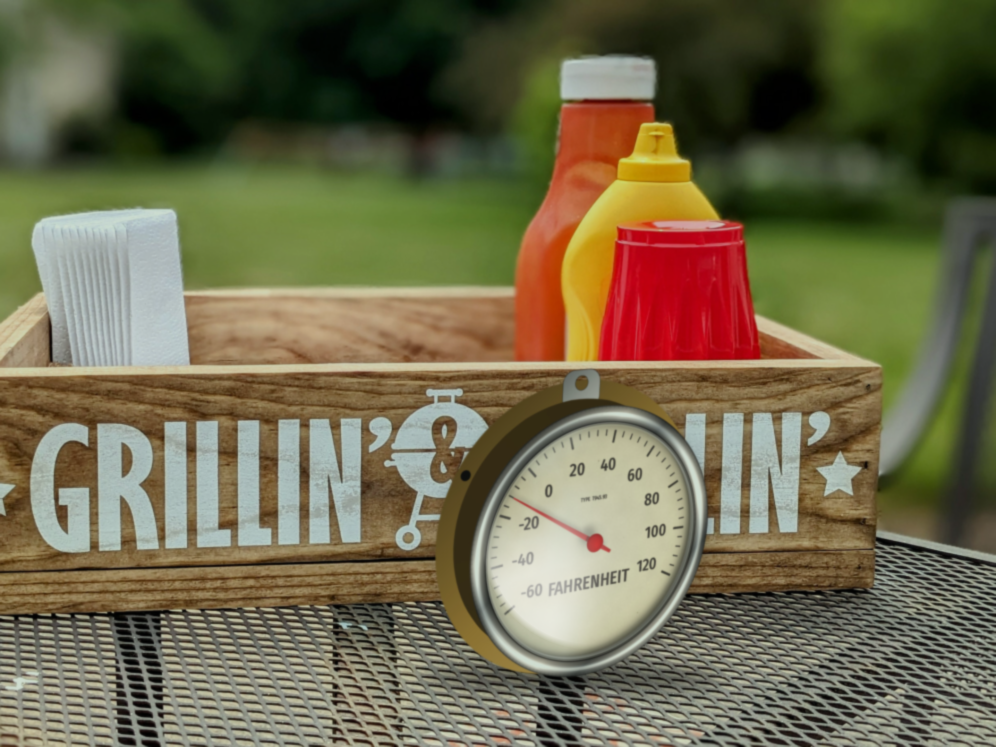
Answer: -12°F
